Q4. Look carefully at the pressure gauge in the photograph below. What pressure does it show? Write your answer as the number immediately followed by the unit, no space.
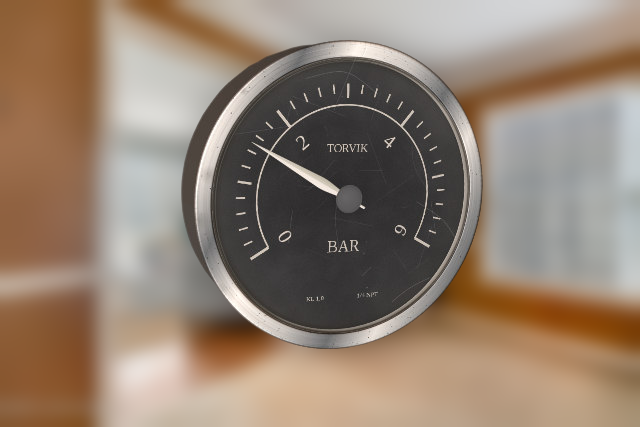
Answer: 1.5bar
